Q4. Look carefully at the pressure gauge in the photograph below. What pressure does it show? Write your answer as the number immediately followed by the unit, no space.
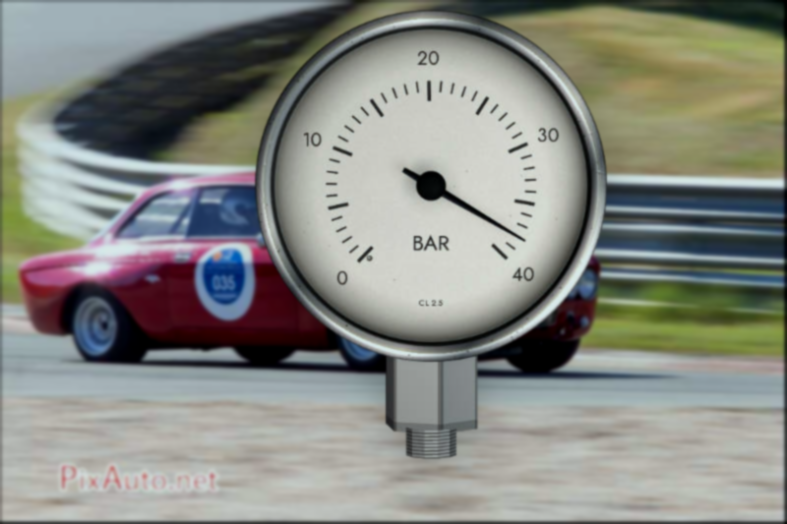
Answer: 38bar
